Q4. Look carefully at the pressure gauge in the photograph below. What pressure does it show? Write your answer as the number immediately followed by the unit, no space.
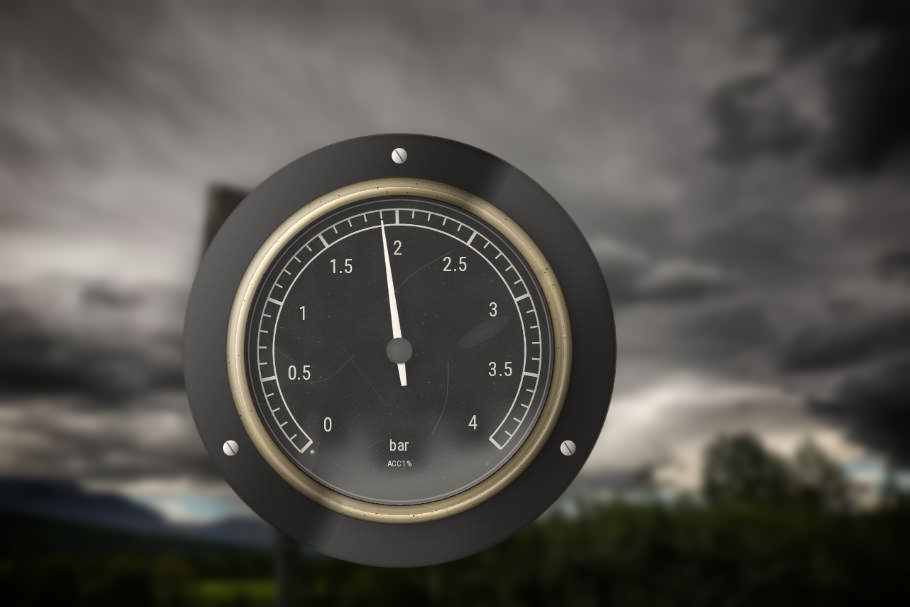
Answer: 1.9bar
